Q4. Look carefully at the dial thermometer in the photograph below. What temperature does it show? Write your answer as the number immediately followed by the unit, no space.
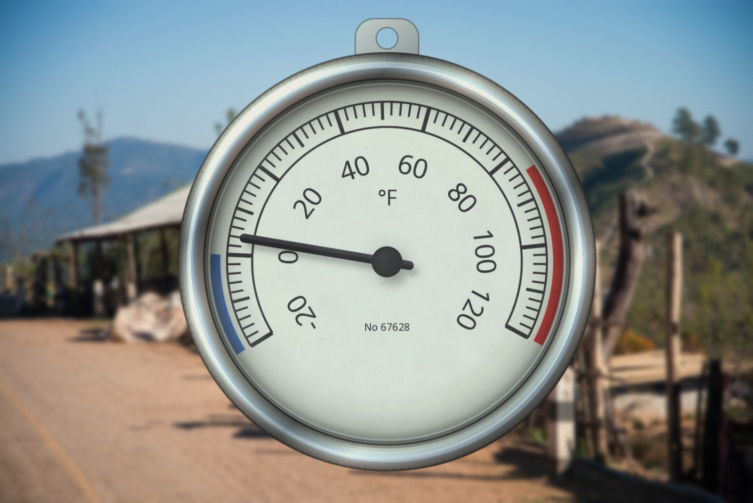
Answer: 4°F
